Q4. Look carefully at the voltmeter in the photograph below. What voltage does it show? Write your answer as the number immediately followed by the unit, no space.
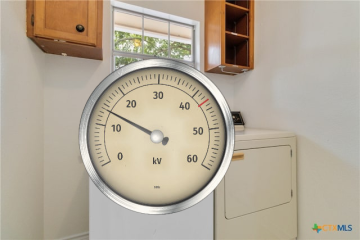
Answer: 14kV
